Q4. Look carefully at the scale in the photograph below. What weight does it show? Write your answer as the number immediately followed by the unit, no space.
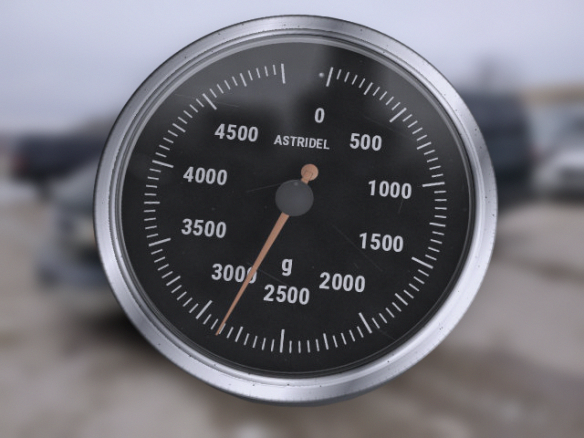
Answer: 2850g
